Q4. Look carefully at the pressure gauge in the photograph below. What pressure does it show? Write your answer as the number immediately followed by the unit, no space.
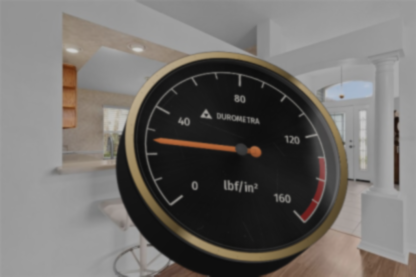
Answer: 25psi
